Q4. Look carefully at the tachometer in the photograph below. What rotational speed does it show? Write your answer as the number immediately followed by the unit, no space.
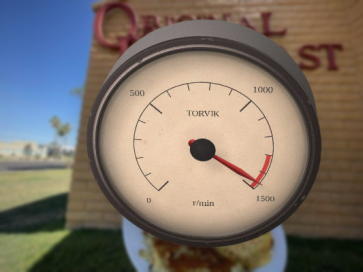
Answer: 1450rpm
